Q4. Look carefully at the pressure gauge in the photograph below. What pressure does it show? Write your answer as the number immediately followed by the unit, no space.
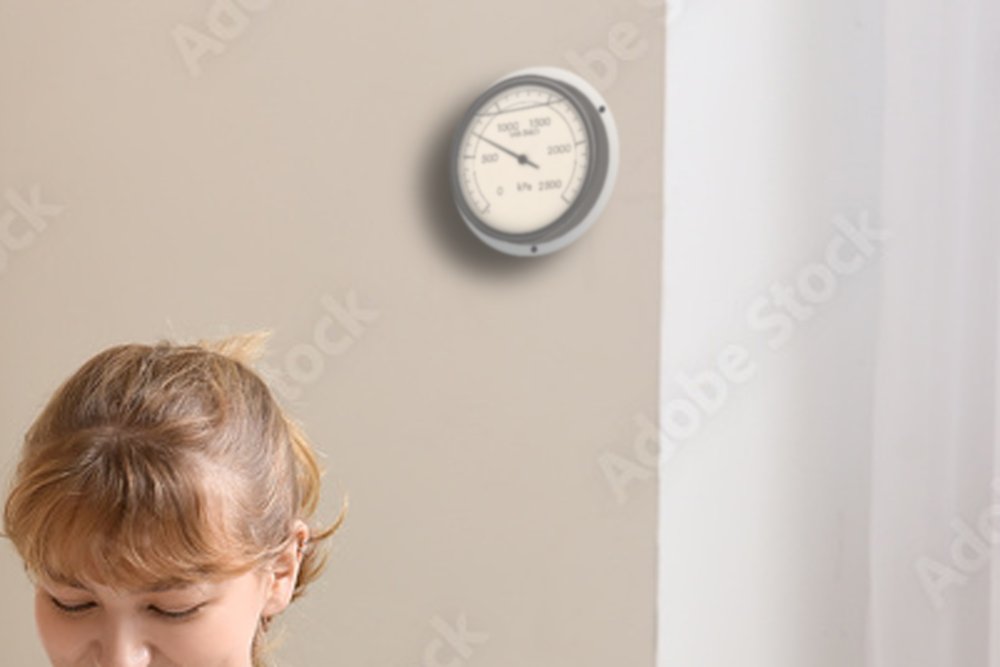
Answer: 700kPa
